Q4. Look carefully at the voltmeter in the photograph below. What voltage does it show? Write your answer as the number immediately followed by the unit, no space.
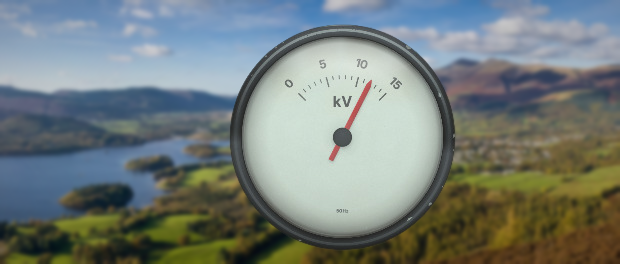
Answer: 12kV
